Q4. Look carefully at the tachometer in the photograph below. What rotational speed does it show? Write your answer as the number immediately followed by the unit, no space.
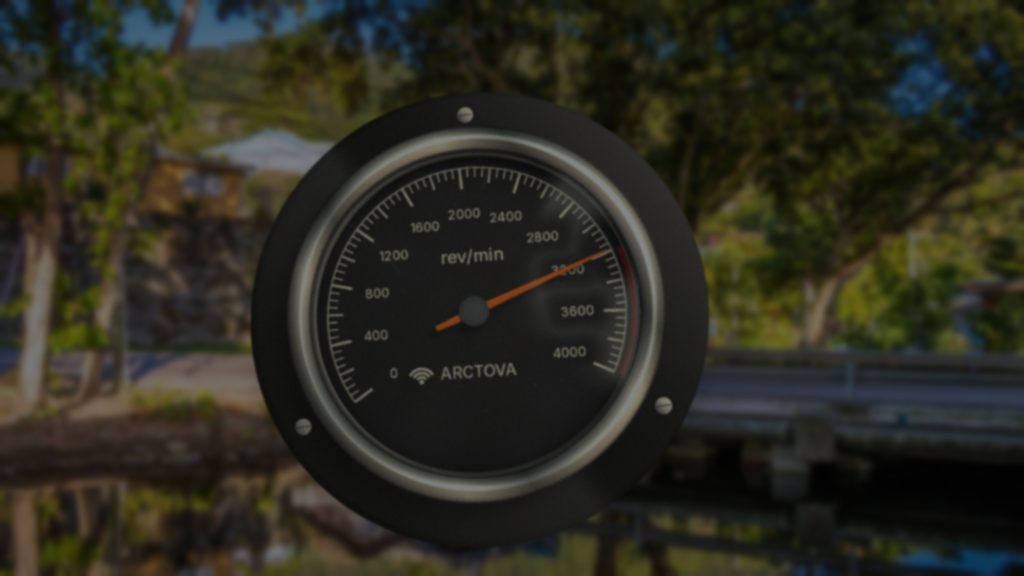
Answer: 3200rpm
